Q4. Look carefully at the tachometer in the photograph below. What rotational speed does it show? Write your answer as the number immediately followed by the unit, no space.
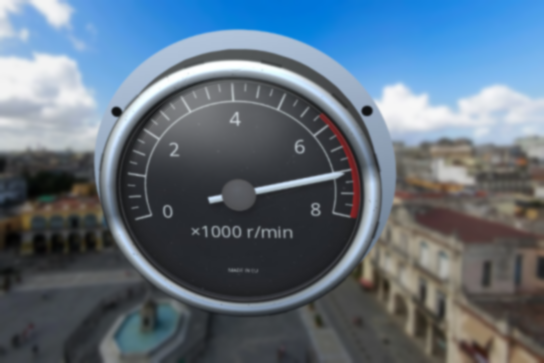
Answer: 7000rpm
